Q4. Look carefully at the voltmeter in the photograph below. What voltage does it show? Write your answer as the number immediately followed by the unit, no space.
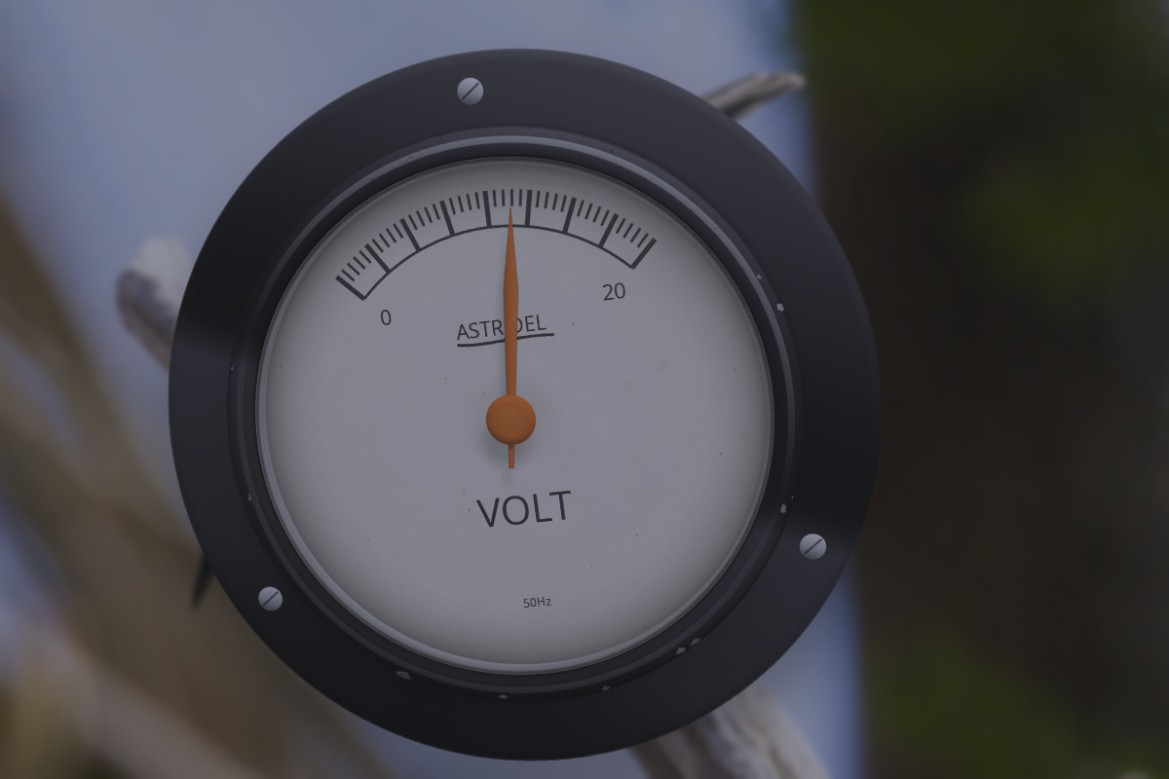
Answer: 11.5V
